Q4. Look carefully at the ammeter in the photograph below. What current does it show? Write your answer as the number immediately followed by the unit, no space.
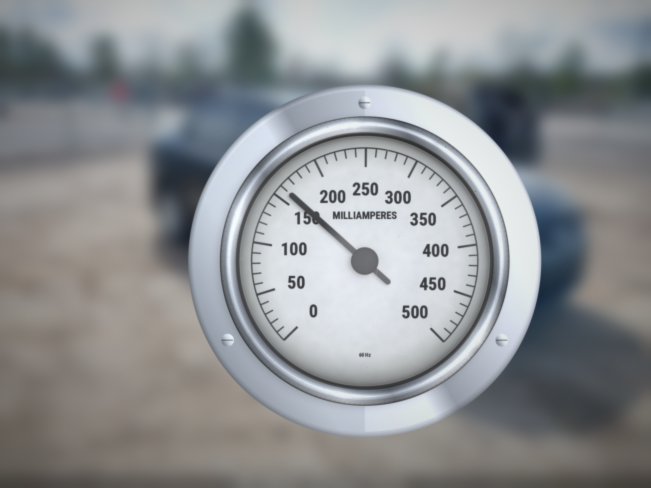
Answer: 160mA
